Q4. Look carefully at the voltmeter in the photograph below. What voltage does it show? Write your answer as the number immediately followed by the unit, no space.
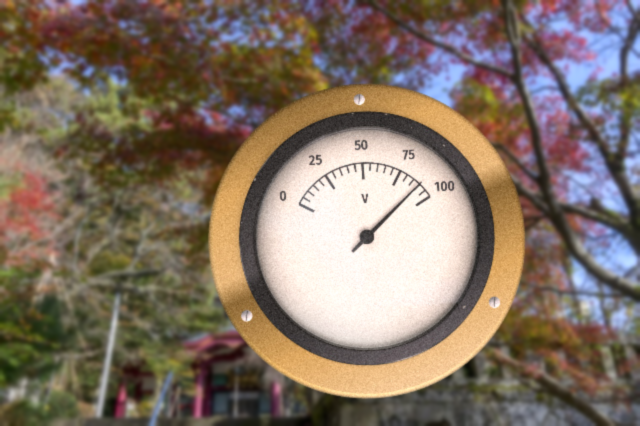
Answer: 90V
